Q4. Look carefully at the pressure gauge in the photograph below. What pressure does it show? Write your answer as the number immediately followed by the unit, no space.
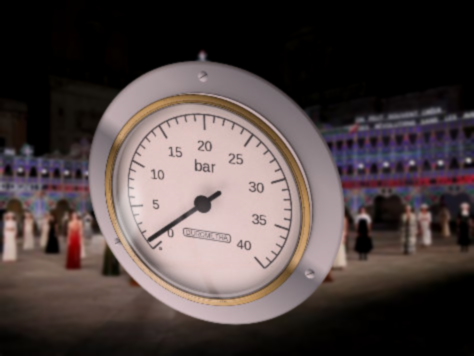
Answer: 1bar
